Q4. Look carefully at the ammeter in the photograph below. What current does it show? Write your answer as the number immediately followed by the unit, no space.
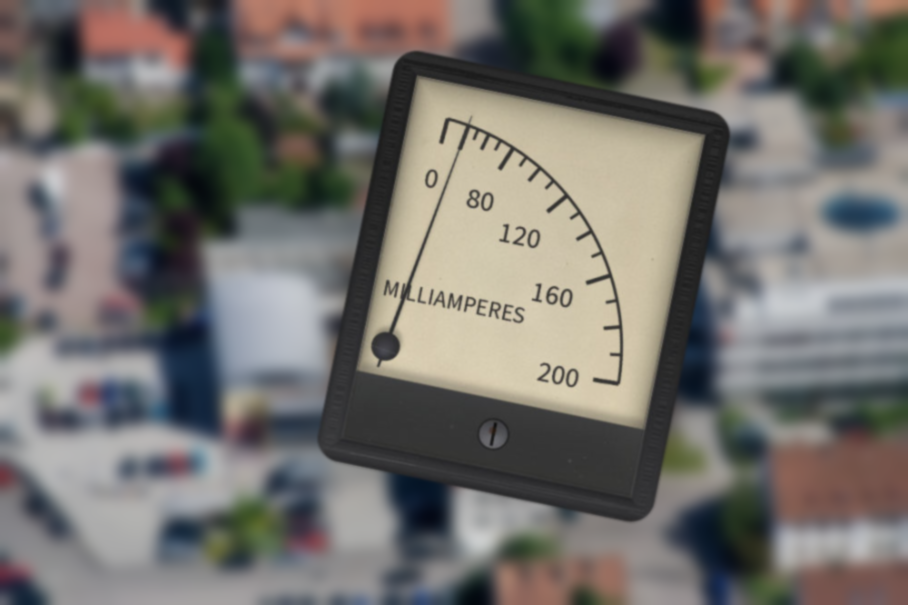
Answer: 40mA
